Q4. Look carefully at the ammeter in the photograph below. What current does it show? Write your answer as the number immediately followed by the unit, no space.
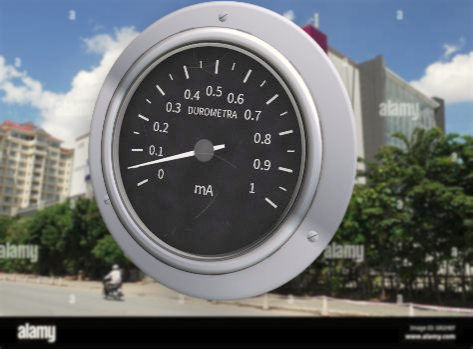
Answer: 0.05mA
